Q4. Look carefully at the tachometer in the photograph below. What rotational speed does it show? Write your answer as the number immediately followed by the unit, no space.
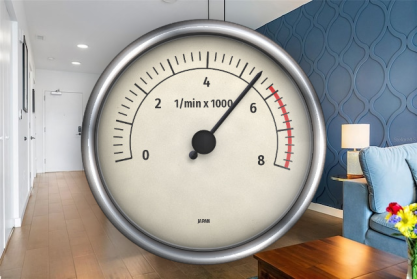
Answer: 5400rpm
